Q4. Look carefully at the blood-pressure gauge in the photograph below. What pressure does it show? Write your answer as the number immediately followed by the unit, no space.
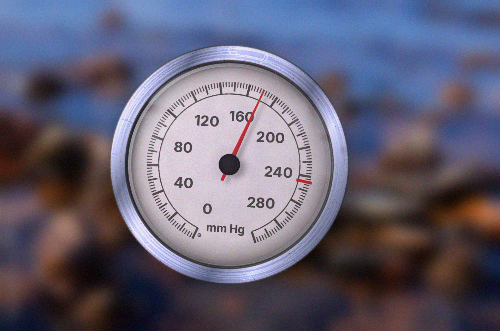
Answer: 170mmHg
